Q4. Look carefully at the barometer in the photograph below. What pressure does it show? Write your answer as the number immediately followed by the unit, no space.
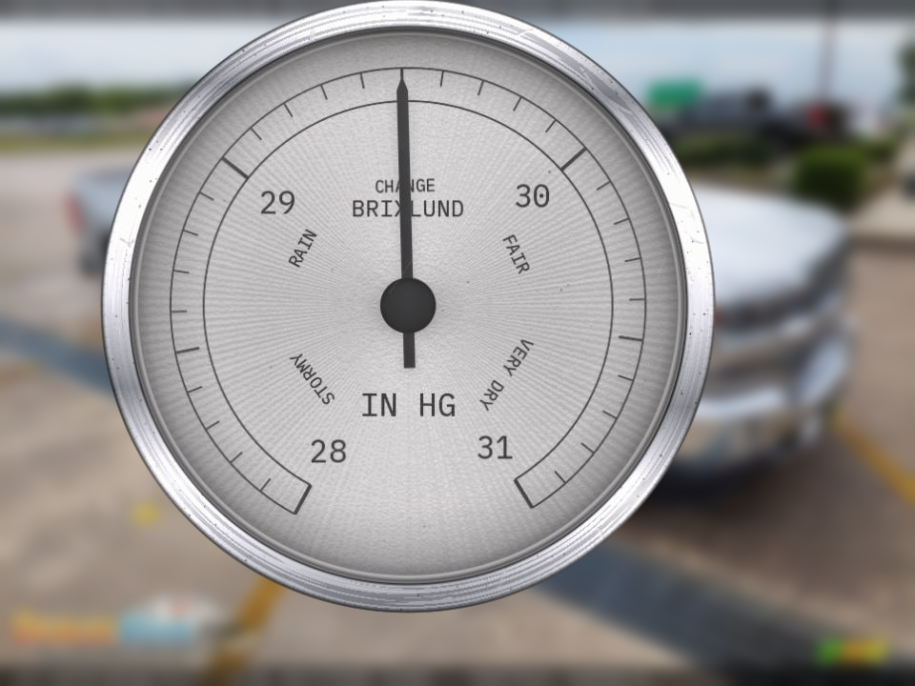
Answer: 29.5inHg
